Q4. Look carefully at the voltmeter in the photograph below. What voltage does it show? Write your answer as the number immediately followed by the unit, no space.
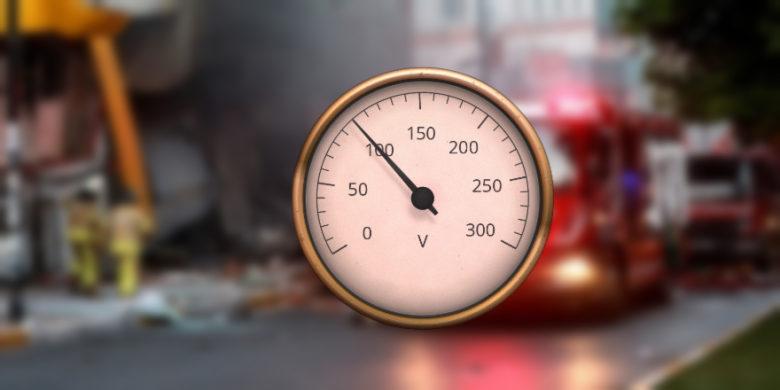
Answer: 100V
